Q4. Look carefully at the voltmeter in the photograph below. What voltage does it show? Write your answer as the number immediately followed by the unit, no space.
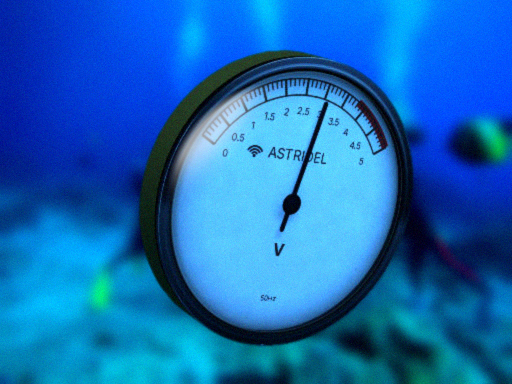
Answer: 3V
